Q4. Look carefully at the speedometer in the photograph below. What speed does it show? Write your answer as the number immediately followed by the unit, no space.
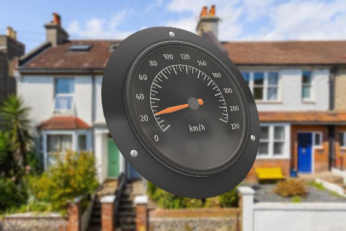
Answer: 20km/h
